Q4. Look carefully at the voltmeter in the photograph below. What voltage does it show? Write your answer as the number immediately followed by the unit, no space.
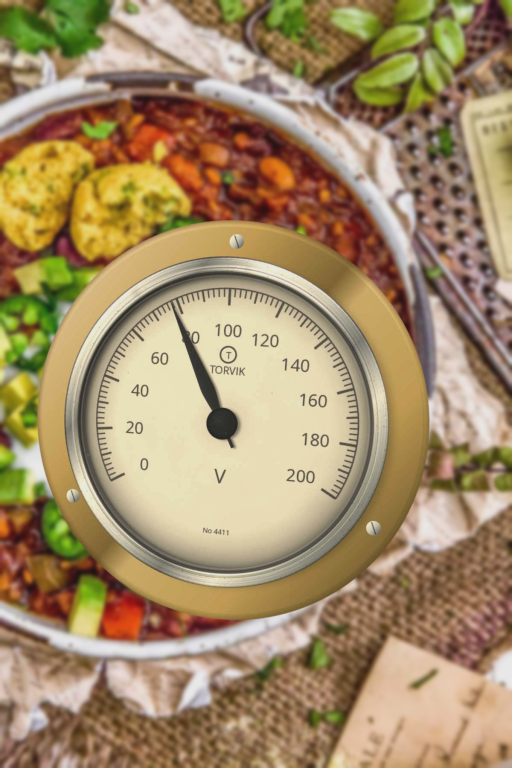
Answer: 78V
